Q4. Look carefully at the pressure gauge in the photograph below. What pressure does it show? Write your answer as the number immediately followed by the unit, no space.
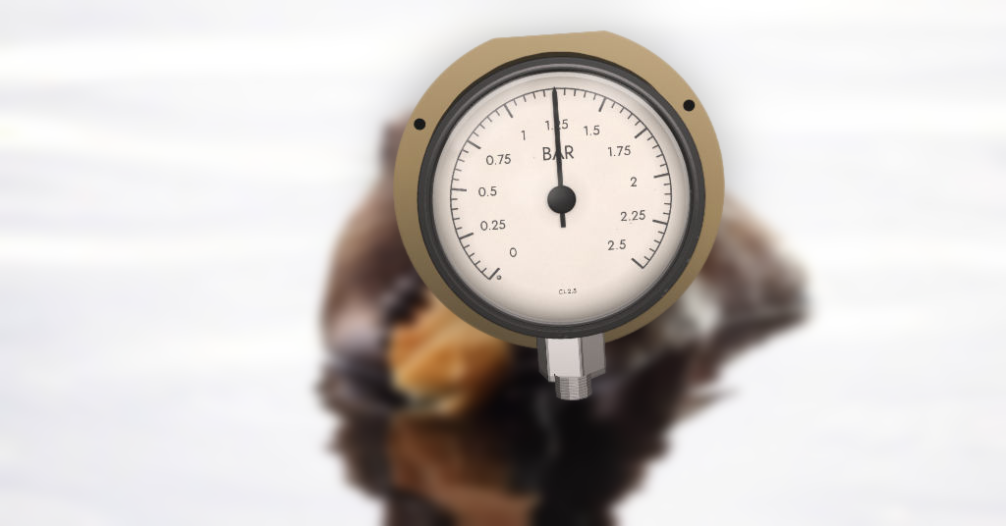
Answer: 1.25bar
